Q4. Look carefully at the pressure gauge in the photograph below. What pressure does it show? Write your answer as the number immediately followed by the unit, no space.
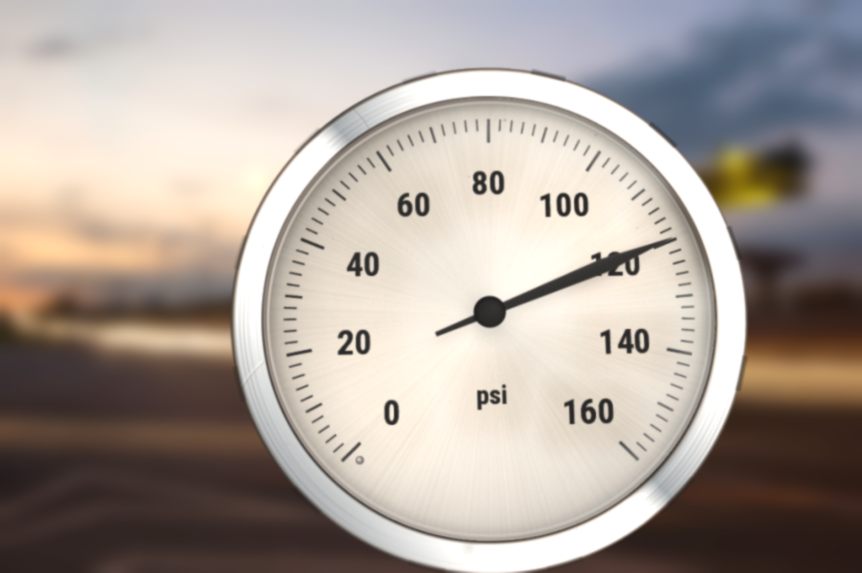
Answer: 120psi
